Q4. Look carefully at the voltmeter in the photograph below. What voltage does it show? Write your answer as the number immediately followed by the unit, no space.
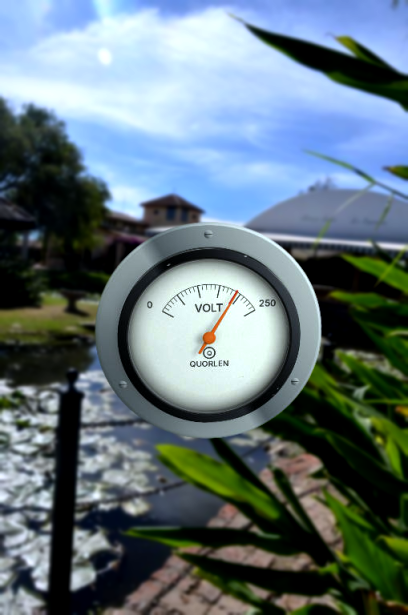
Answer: 190V
